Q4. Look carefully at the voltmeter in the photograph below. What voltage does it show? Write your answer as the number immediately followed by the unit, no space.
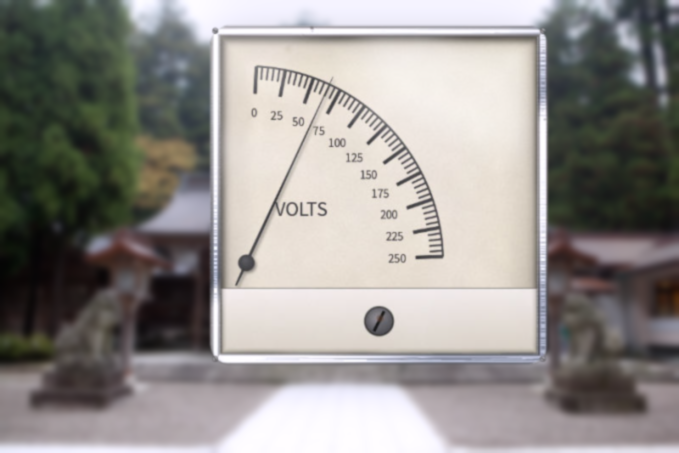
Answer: 65V
